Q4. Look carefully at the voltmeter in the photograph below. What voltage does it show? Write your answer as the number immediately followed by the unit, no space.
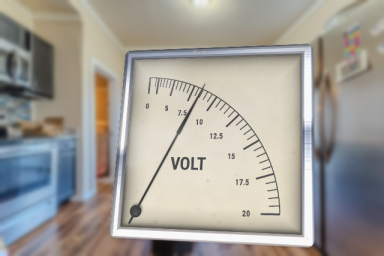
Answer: 8.5V
